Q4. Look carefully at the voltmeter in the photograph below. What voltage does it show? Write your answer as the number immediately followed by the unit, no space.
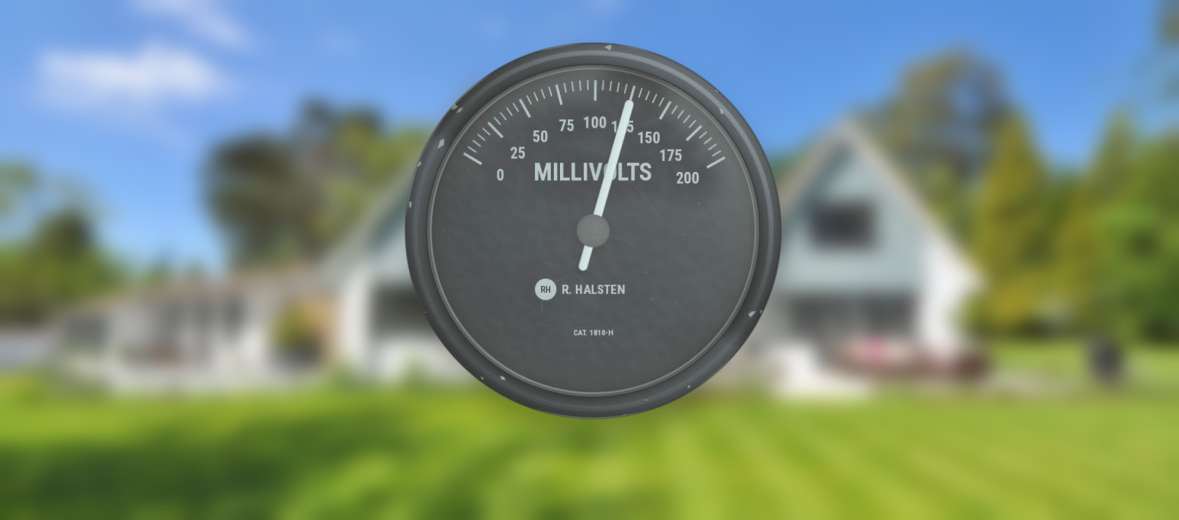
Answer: 125mV
